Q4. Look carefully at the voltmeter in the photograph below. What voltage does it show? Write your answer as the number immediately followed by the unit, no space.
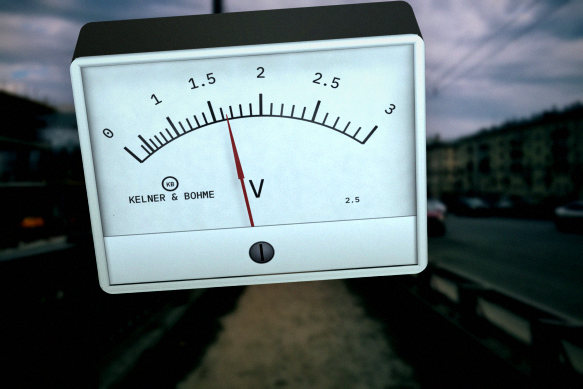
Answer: 1.65V
